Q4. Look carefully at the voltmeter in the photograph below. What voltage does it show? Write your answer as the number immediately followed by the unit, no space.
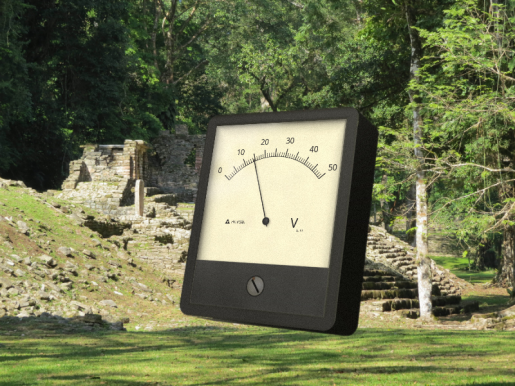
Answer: 15V
